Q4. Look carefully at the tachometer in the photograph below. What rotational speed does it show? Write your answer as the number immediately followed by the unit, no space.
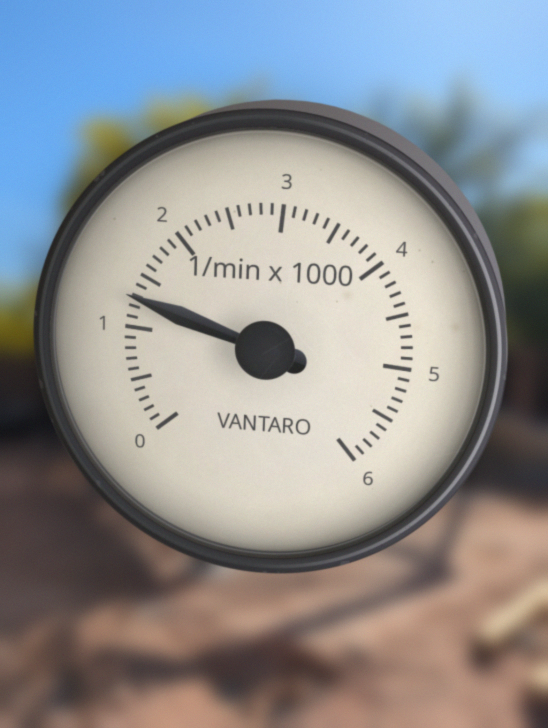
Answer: 1300rpm
